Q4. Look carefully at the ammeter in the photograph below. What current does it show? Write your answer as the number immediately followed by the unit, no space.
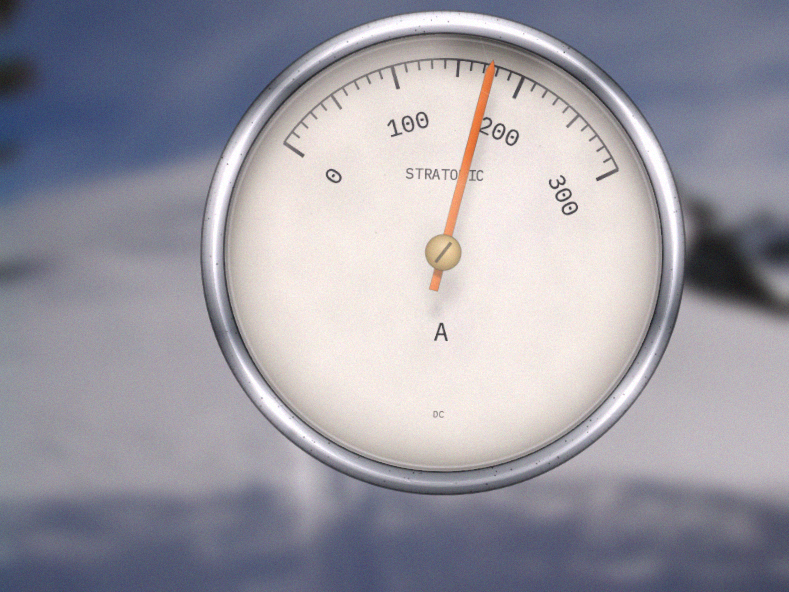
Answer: 175A
